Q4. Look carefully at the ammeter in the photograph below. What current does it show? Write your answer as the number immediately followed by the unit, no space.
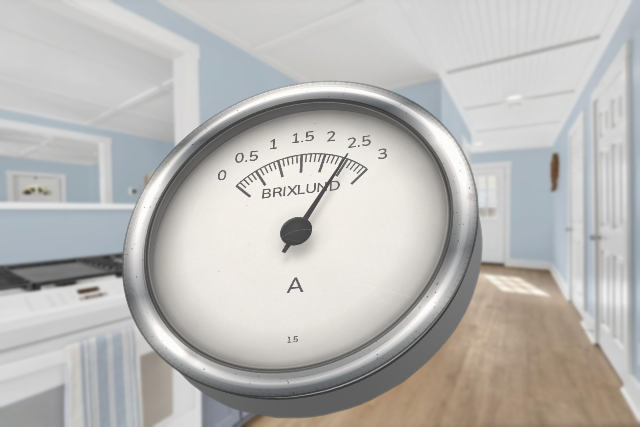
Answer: 2.5A
